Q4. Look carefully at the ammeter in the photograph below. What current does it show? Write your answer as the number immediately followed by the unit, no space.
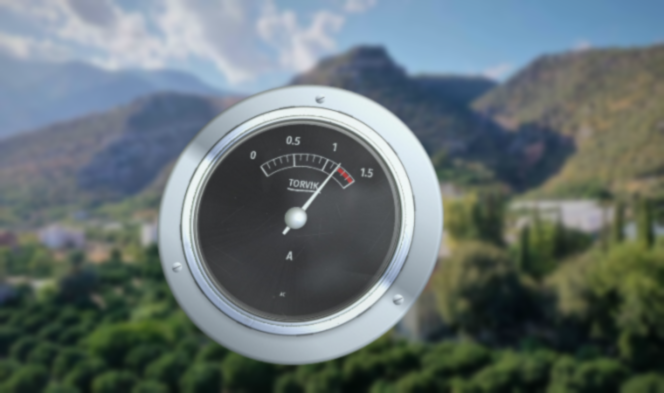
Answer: 1.2A
